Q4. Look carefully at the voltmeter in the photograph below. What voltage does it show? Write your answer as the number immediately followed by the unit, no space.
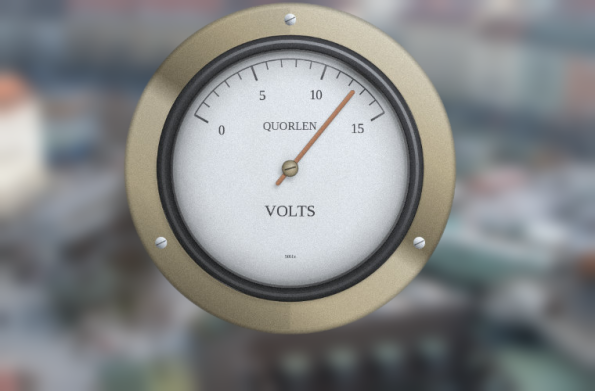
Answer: 12.5V
